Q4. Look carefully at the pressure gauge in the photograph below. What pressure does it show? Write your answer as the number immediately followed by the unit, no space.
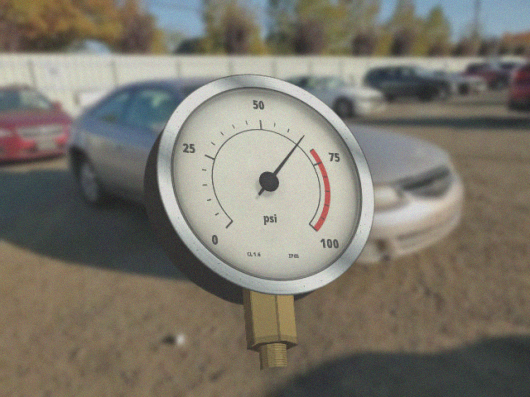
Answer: 65psi
